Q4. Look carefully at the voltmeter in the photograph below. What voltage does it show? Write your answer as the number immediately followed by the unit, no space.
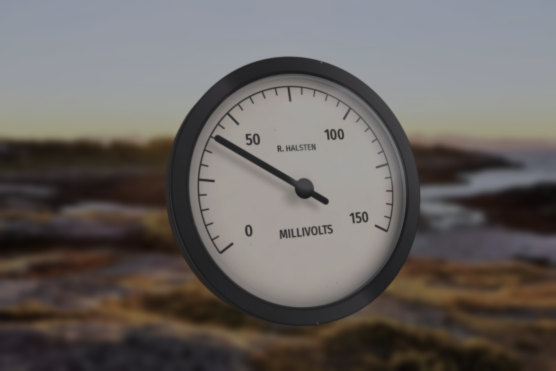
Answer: 40mV
